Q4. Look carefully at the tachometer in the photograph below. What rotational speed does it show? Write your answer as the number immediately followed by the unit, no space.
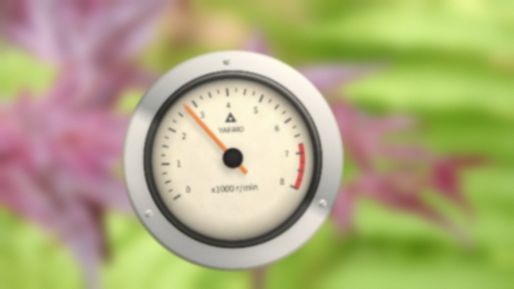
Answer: 2750rpm
